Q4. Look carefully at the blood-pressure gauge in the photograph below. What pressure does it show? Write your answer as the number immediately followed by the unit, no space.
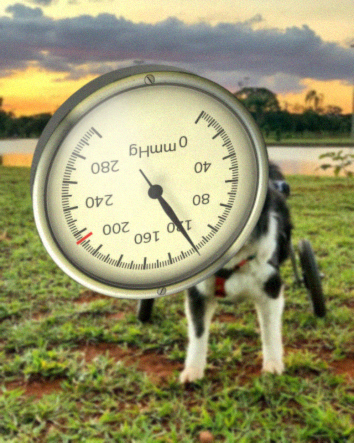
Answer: 120mmHg
